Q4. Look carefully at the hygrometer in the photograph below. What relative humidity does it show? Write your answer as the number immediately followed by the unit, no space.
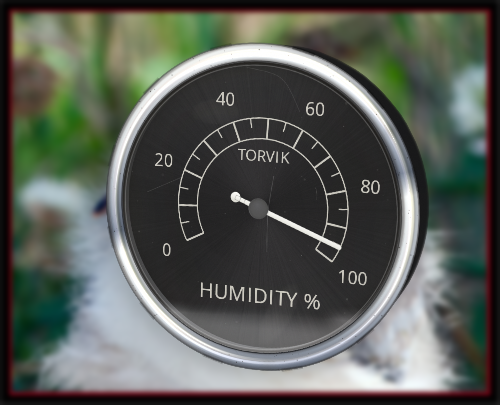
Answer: 95%
